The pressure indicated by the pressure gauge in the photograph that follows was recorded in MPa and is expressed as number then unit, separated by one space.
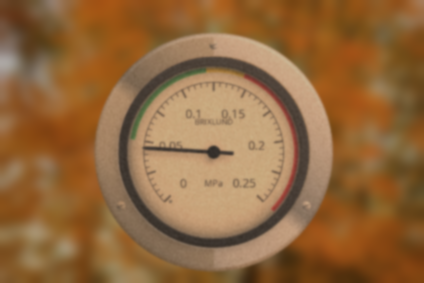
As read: 0.045 MPa
